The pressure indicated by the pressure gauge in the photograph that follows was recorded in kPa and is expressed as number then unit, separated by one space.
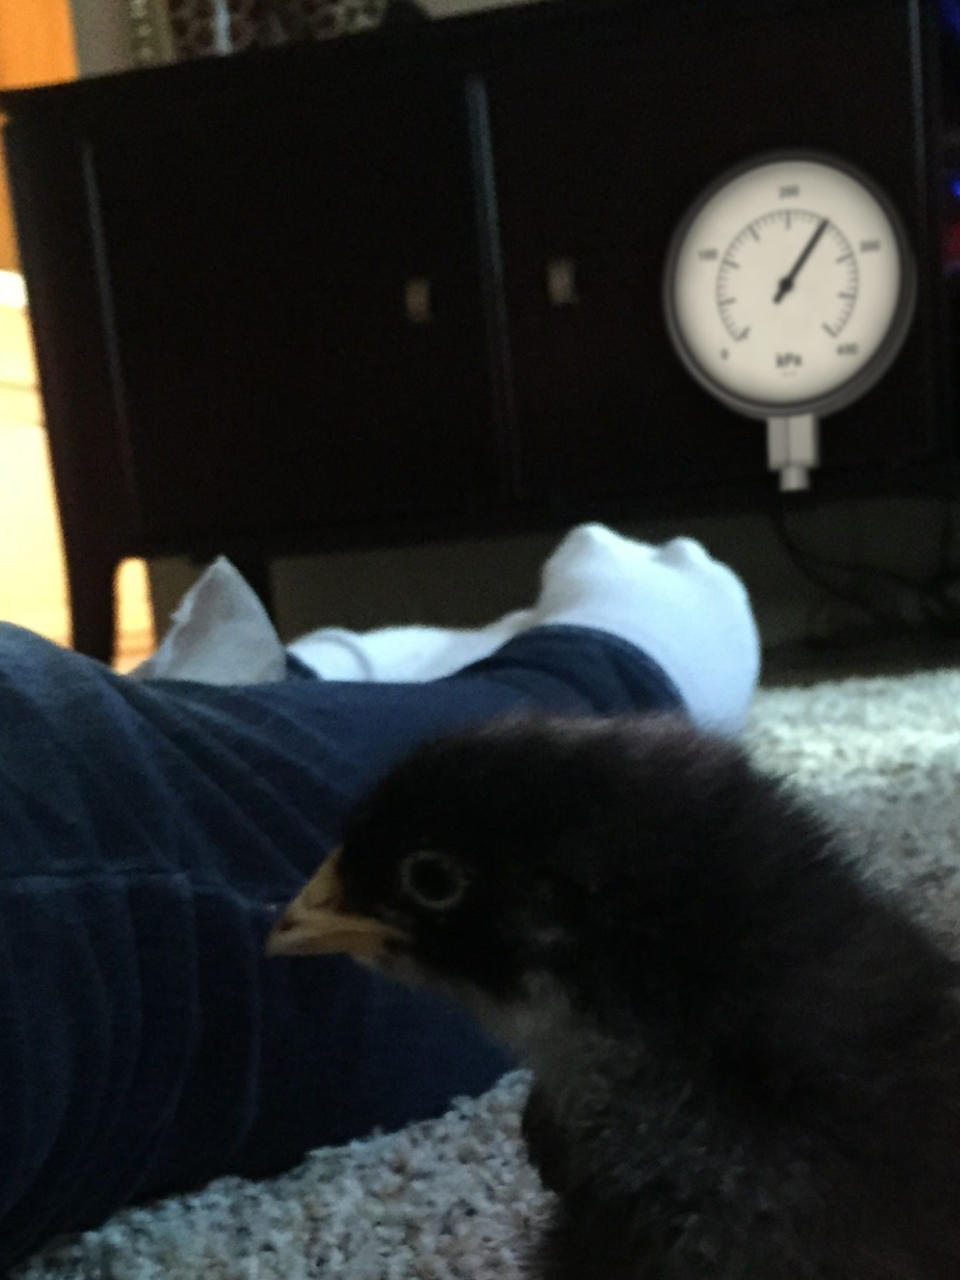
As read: 250 kPa
